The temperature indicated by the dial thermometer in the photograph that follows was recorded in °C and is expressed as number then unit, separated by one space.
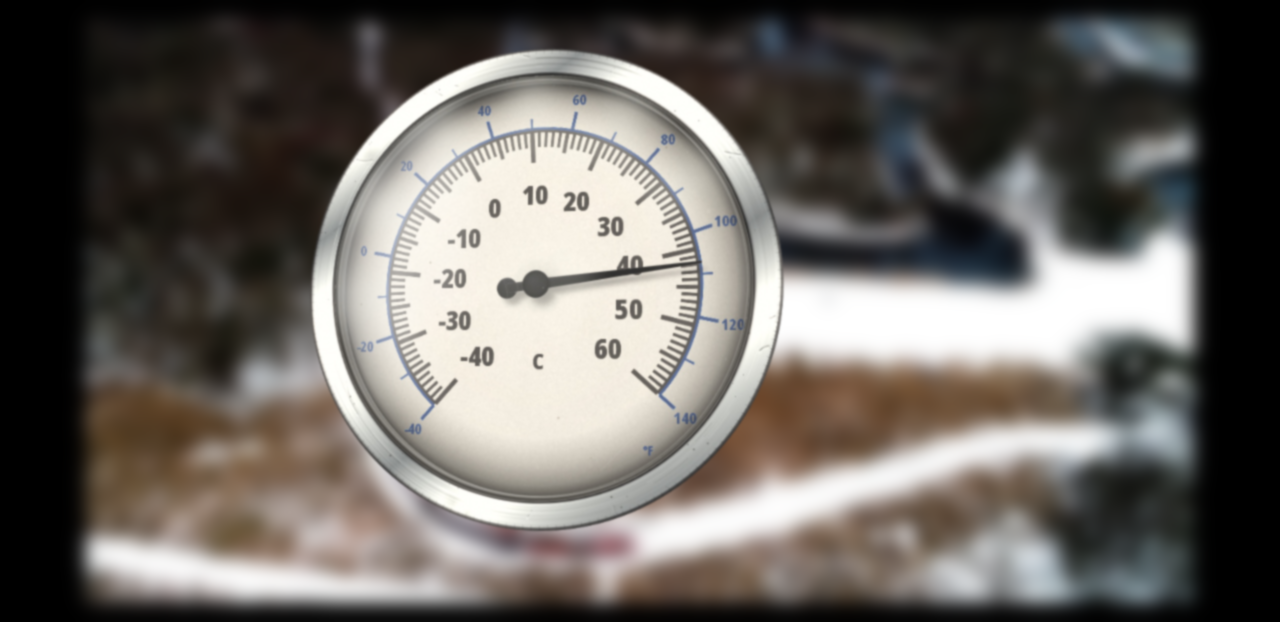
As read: 42 °C
